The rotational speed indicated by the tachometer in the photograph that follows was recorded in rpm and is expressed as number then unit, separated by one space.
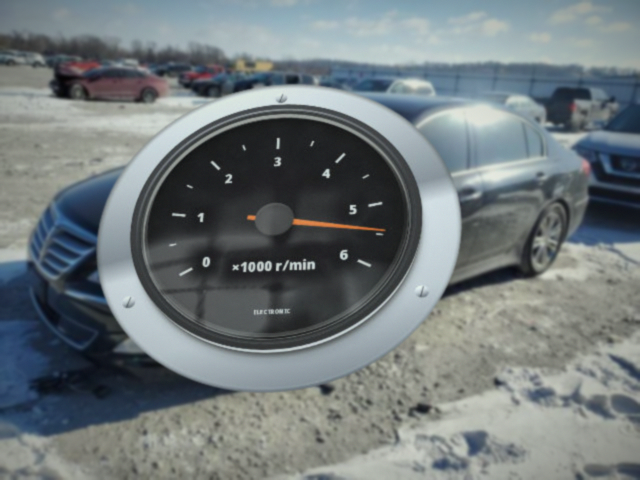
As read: 5500 rpm
